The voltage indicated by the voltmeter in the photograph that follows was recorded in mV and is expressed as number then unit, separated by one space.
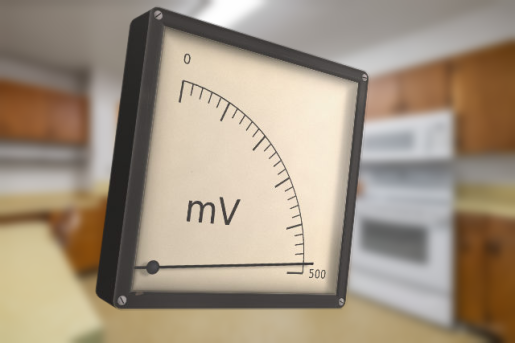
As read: 480 mV
